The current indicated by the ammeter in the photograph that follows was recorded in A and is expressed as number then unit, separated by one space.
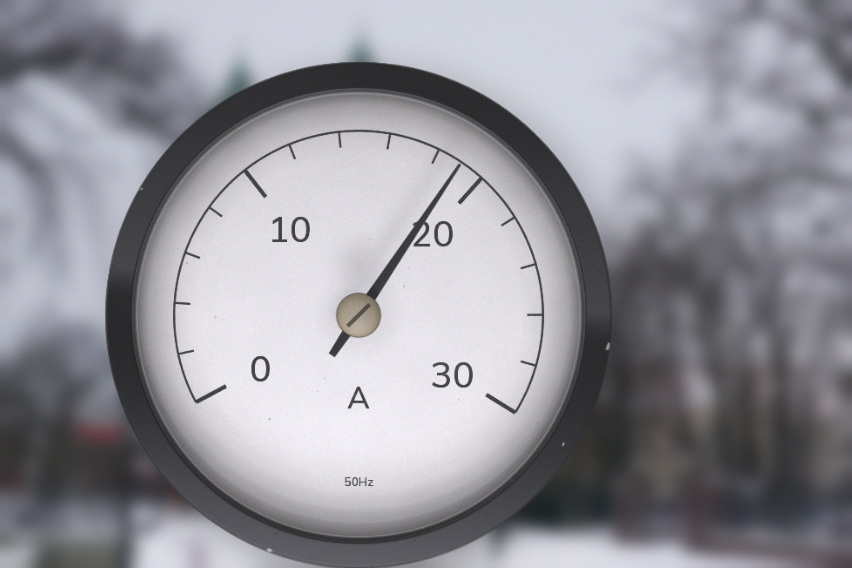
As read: 19 A
